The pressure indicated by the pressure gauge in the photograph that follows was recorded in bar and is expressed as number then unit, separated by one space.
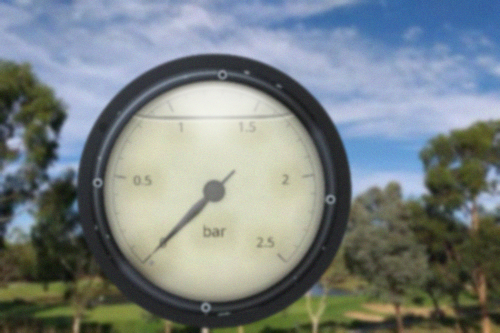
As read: 0 bar
